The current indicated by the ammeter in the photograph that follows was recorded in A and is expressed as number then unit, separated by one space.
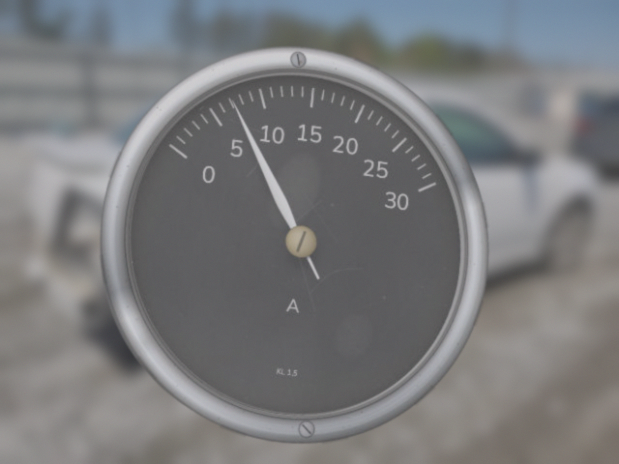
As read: 7 A
